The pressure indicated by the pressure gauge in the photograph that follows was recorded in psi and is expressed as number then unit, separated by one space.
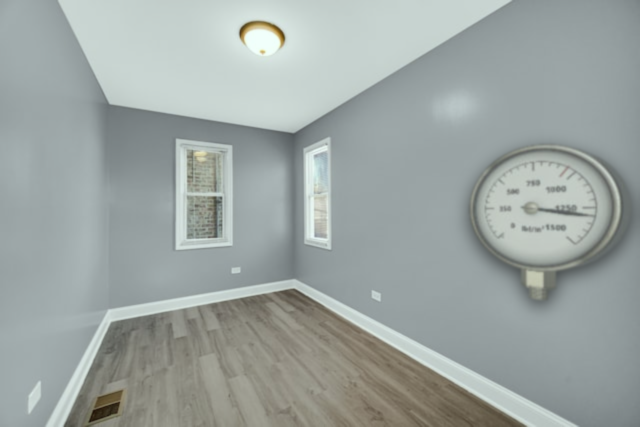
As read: 1300 psi
